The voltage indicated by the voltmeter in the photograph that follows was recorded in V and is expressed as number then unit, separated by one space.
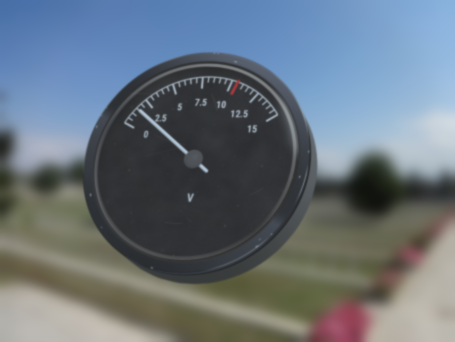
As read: 1.5 V
